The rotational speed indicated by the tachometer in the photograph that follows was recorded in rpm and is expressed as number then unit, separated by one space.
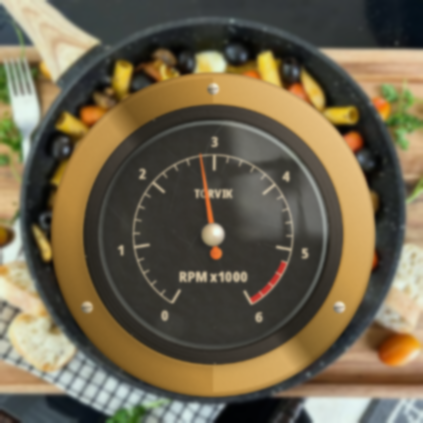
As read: 2800 rpm
